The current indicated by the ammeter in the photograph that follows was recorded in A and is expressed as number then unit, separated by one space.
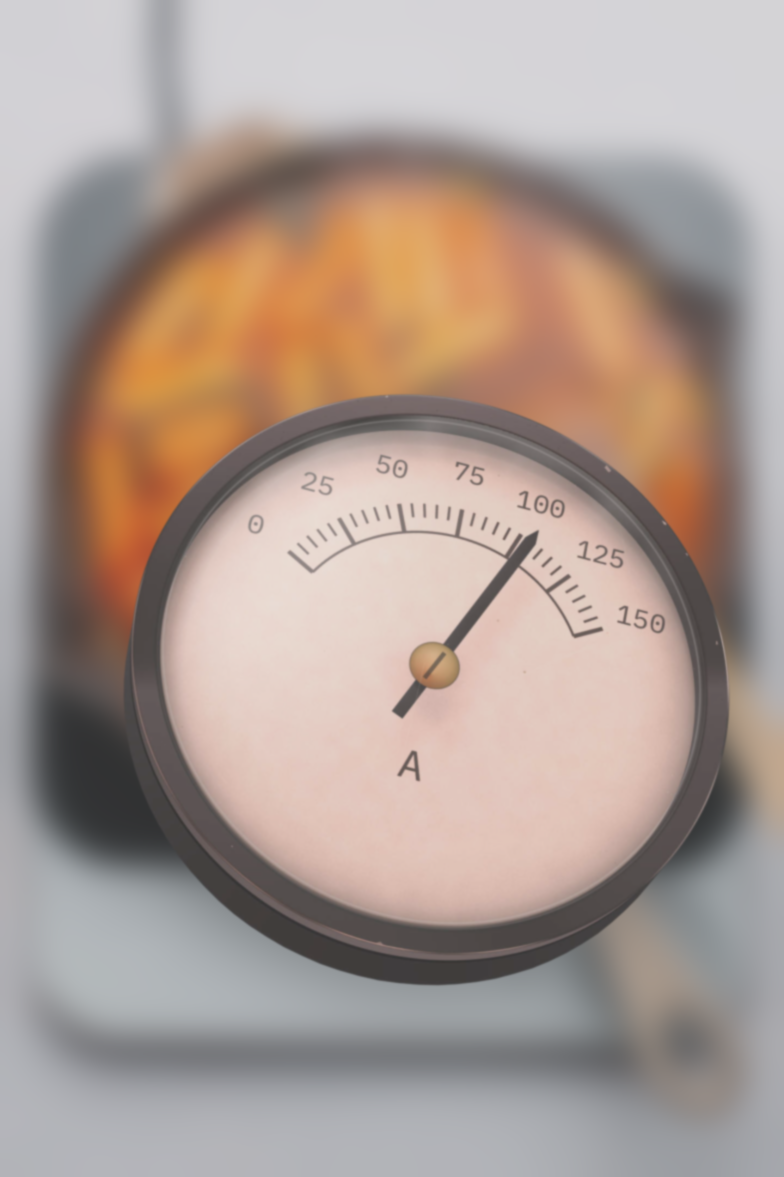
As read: 105 A
